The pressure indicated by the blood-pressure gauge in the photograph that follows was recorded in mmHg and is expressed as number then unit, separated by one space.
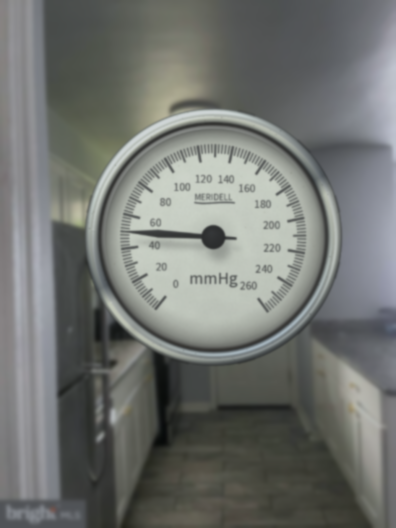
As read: 50 mmHg
